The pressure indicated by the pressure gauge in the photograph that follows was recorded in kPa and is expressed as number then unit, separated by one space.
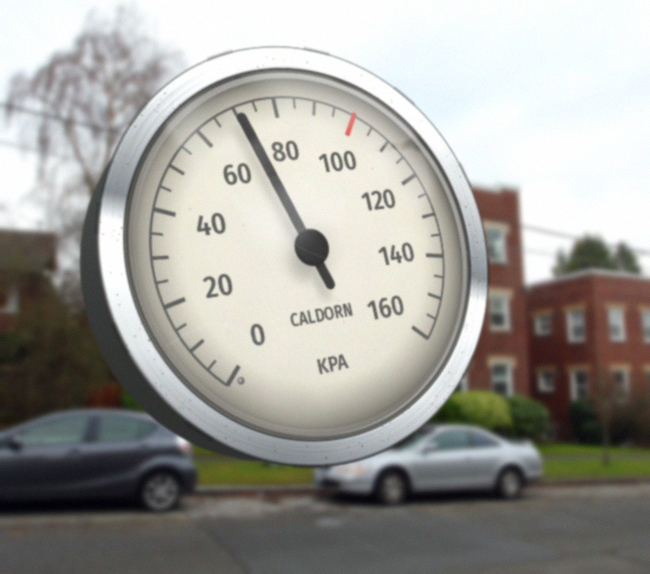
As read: 70 kPa
